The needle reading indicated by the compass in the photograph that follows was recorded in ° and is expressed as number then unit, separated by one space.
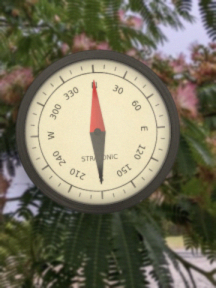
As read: 0 °
